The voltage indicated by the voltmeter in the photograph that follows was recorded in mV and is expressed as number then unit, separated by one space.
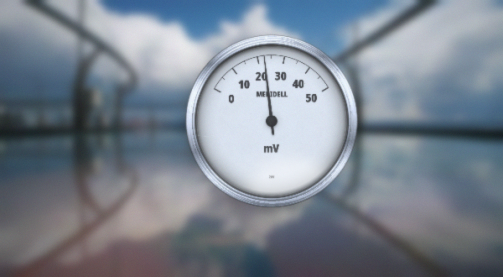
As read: 22.5 mV
